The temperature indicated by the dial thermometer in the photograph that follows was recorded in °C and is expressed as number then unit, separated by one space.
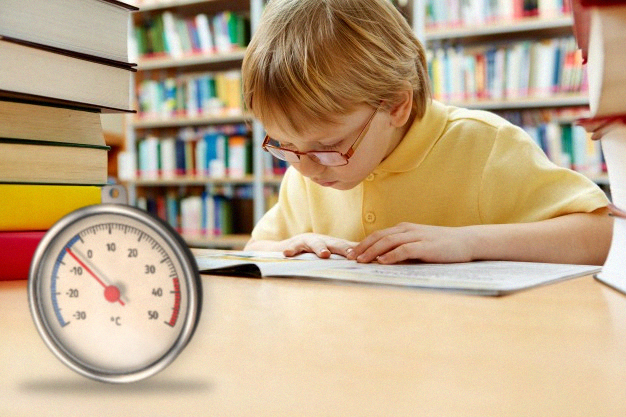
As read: -5 °C
